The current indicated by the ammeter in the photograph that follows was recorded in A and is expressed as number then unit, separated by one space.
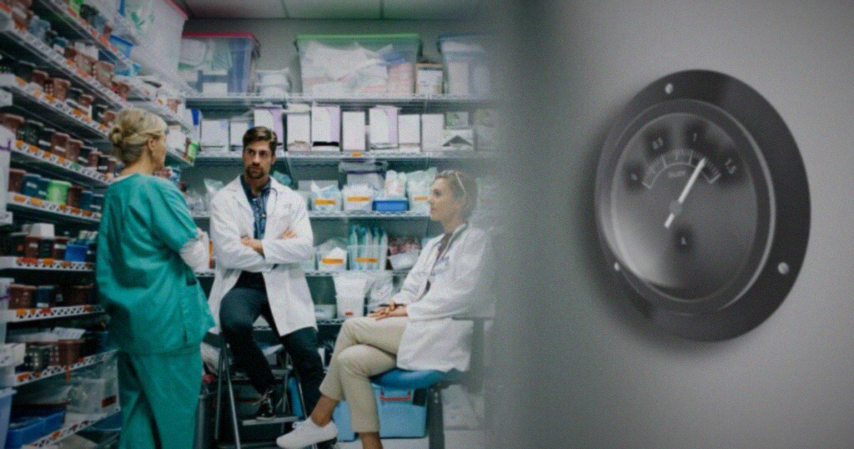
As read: 1.25 A
